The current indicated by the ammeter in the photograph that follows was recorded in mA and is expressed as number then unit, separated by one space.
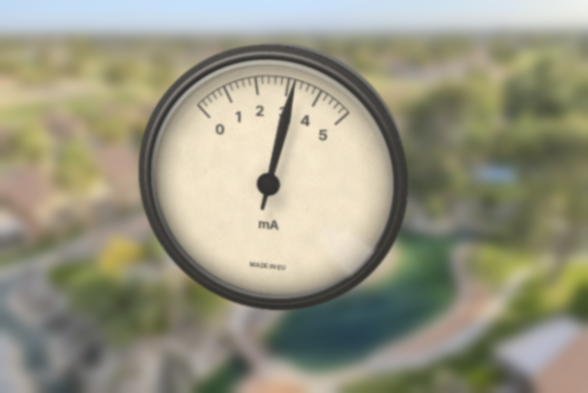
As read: 3.2 mA
